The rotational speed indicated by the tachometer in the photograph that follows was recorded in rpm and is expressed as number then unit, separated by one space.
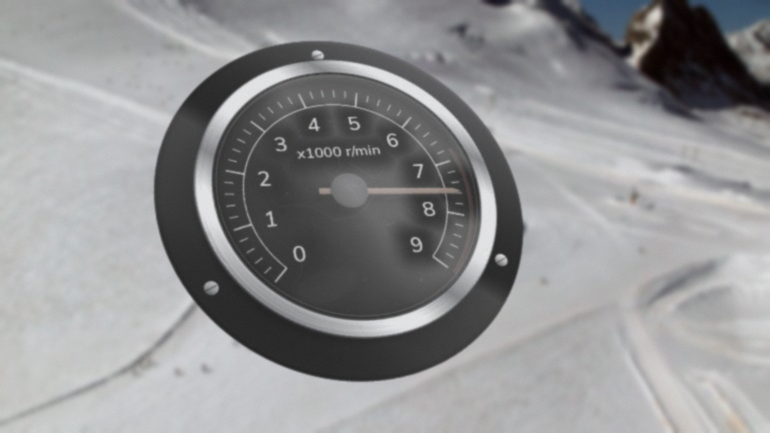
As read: 7600 rpm
